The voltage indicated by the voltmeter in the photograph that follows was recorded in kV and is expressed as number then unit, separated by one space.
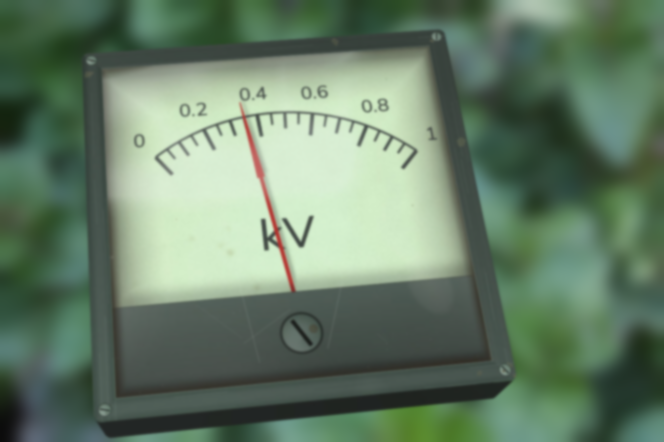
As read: 0.35 kV
